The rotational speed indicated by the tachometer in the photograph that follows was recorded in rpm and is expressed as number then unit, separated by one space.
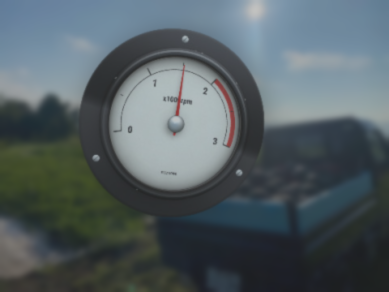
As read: 1500 rpm
